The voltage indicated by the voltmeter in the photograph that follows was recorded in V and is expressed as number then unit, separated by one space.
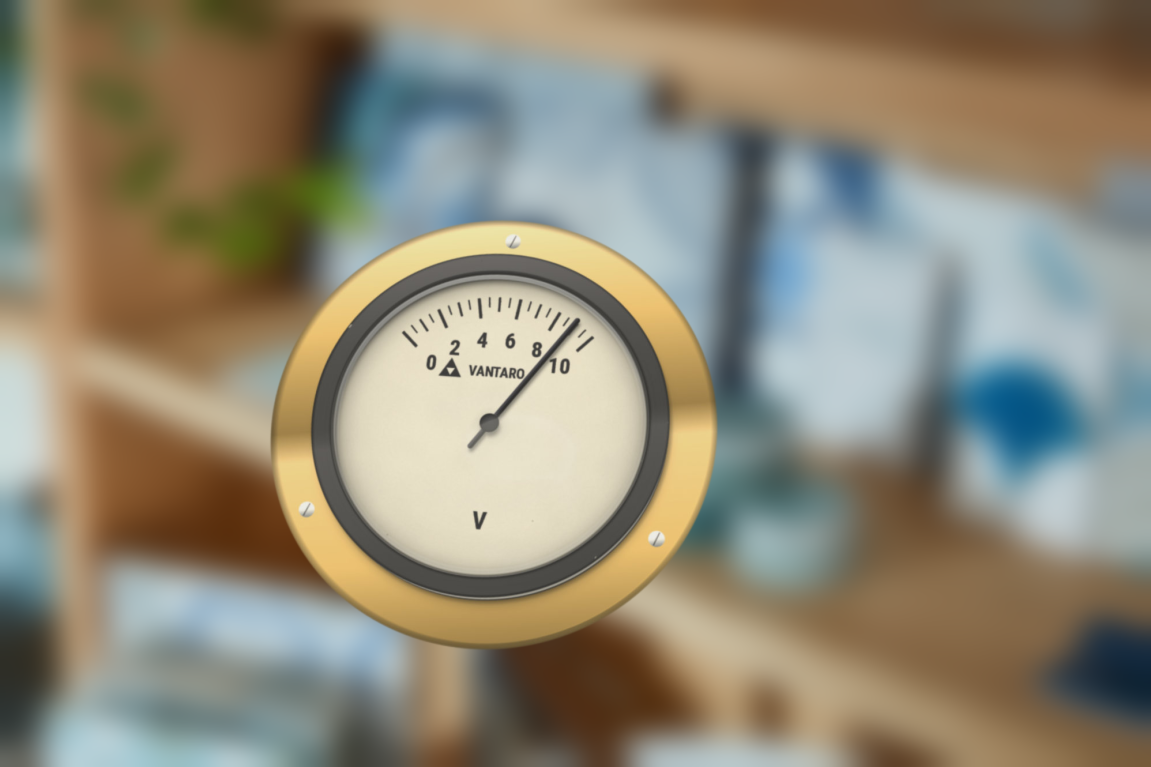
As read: 9 V
